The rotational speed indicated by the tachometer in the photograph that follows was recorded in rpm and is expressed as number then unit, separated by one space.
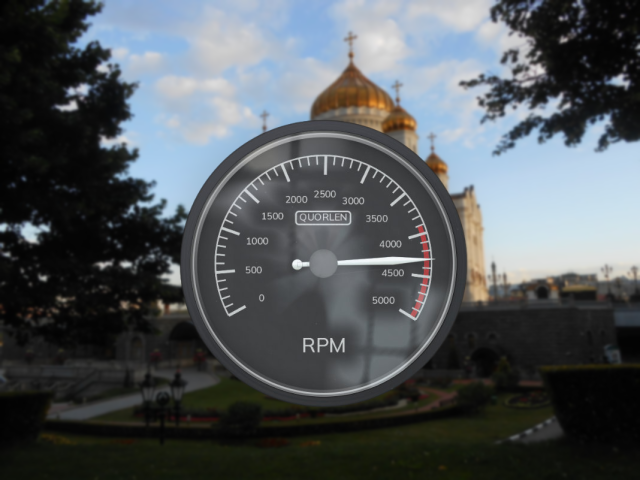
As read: 4300 rpm
